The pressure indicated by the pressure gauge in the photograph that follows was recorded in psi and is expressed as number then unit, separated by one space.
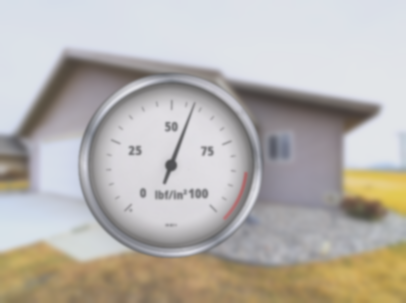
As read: 57.5 psi
